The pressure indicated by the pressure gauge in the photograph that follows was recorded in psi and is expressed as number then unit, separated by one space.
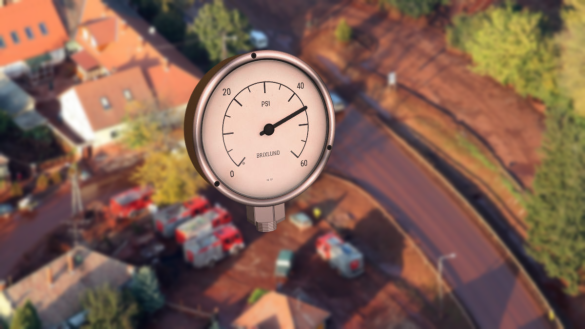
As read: 45 psi
